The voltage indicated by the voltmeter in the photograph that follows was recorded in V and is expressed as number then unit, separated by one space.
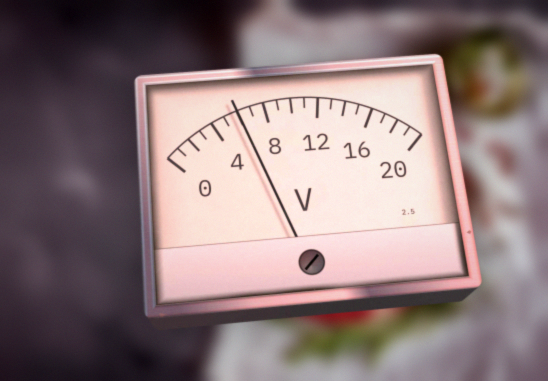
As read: 6 V
